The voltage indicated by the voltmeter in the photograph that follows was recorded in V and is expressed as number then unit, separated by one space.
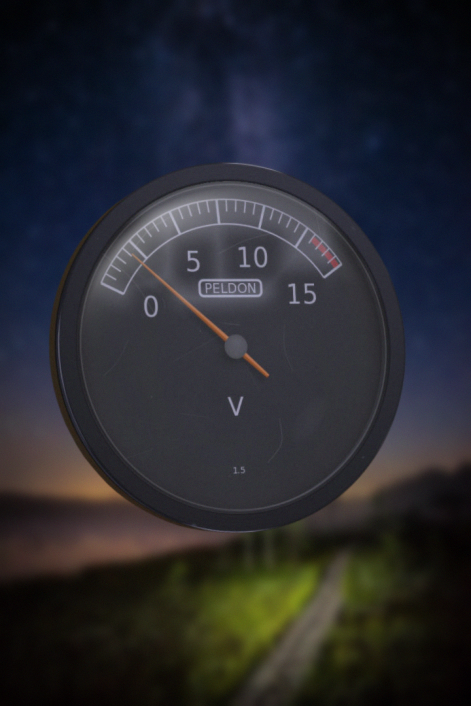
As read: 2 V
